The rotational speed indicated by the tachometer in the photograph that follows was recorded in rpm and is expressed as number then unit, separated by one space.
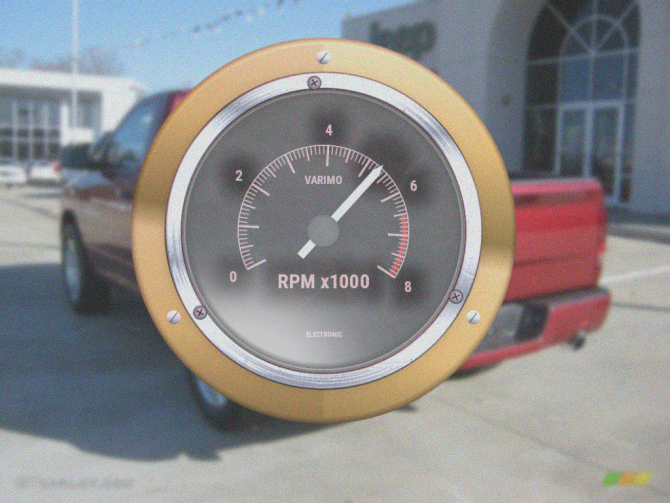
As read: 5300 rpm
